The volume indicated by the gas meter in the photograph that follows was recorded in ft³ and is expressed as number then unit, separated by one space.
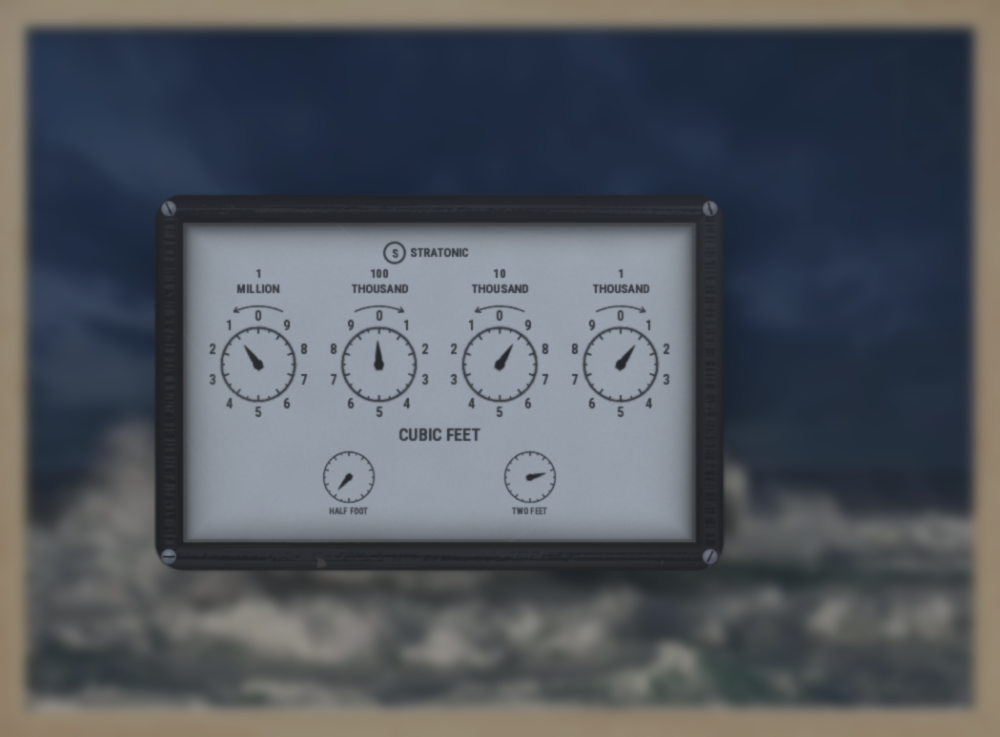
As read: 99100 ft³
